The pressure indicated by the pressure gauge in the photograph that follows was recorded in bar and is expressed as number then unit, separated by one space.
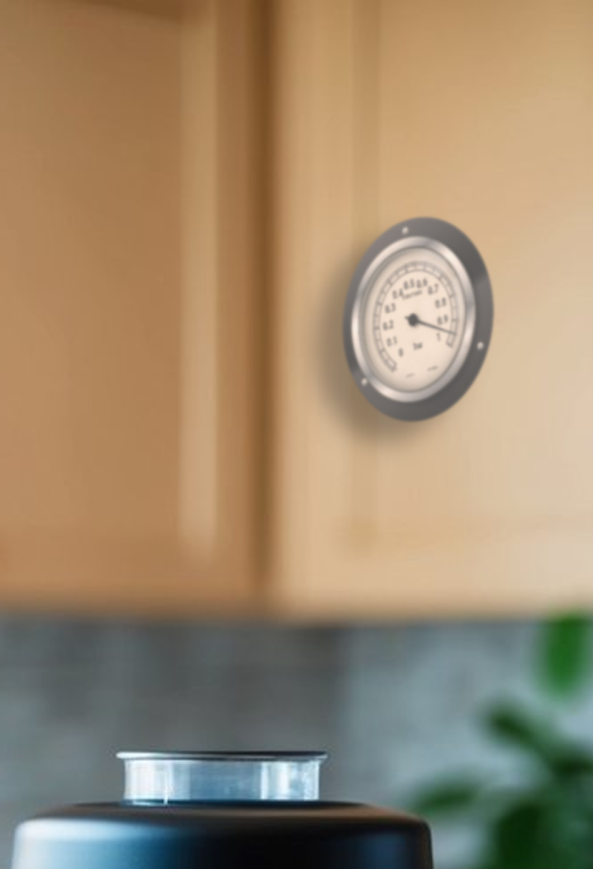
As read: 0.95 bar
